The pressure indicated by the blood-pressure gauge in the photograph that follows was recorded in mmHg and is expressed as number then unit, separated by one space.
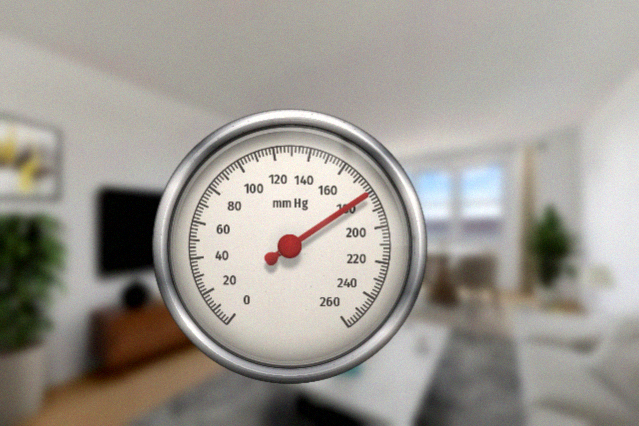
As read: 180 mmHg
